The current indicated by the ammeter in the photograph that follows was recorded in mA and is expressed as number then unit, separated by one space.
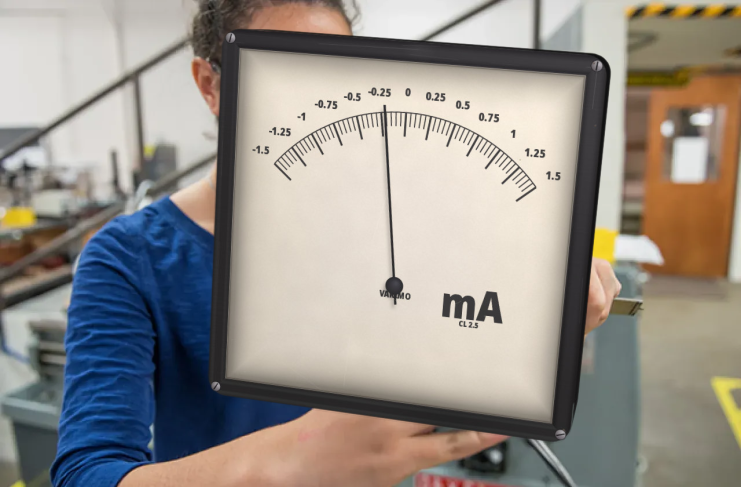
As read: -0.2 mA
